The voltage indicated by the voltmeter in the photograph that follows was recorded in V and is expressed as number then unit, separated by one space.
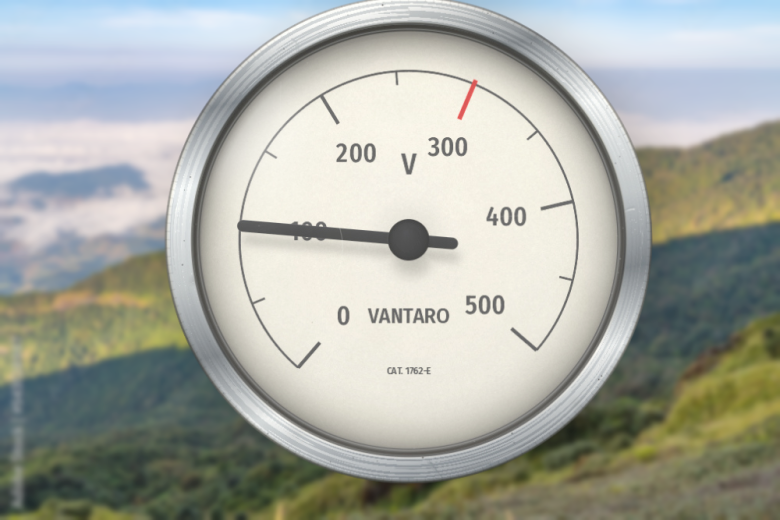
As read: 100 V
